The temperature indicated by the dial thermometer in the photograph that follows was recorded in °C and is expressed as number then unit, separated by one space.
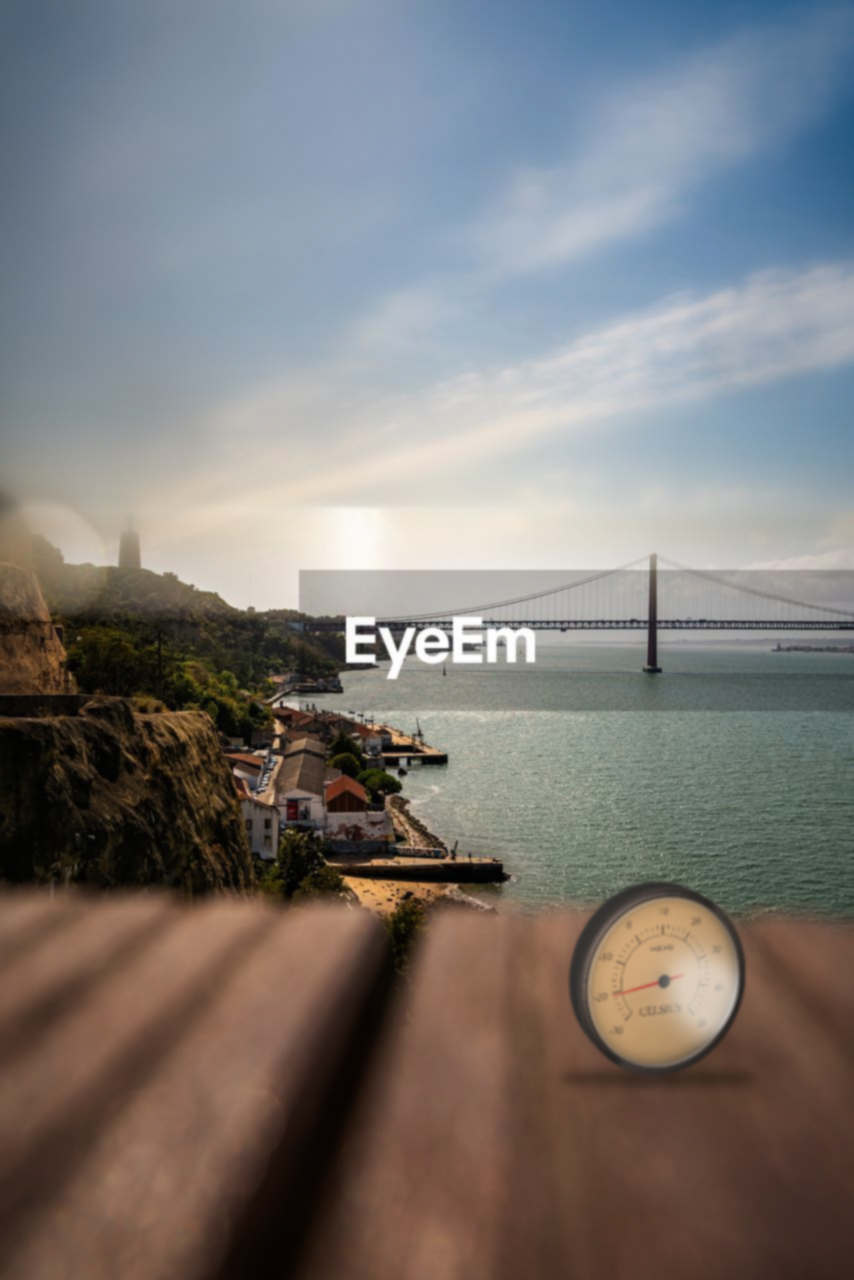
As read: -20 °C
